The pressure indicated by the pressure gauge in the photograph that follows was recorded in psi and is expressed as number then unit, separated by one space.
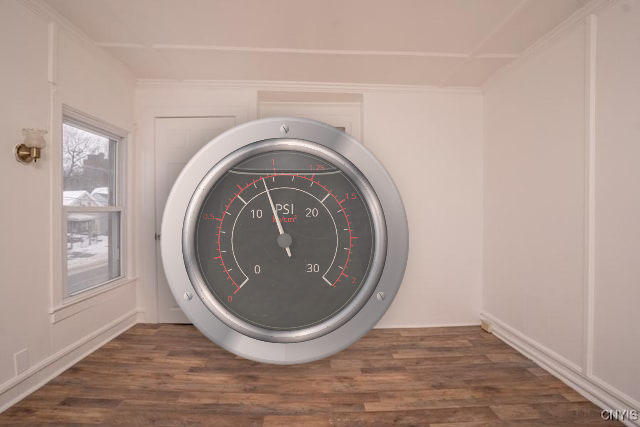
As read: 13 psi
